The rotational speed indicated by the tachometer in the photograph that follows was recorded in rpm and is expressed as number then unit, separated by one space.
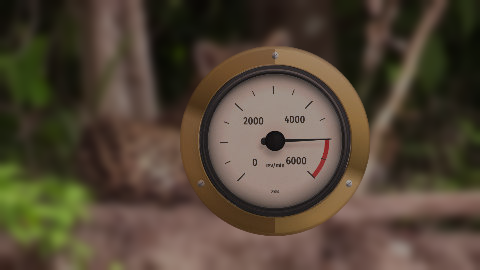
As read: 5000 rpm
